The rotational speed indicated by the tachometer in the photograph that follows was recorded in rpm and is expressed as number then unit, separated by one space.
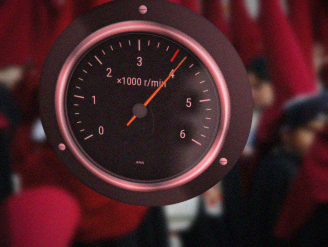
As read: 4000 rpm
